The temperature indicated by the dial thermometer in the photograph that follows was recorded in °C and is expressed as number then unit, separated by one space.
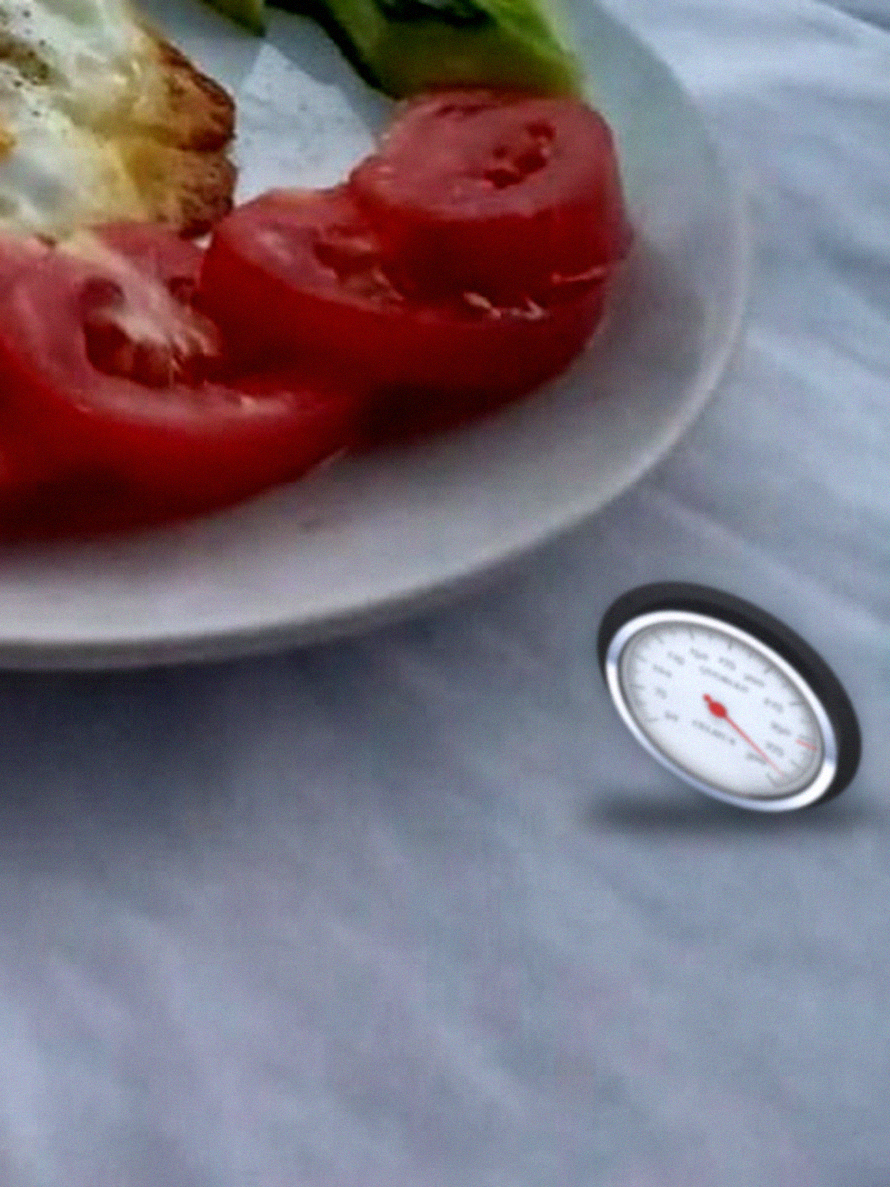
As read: 287.5 °C
